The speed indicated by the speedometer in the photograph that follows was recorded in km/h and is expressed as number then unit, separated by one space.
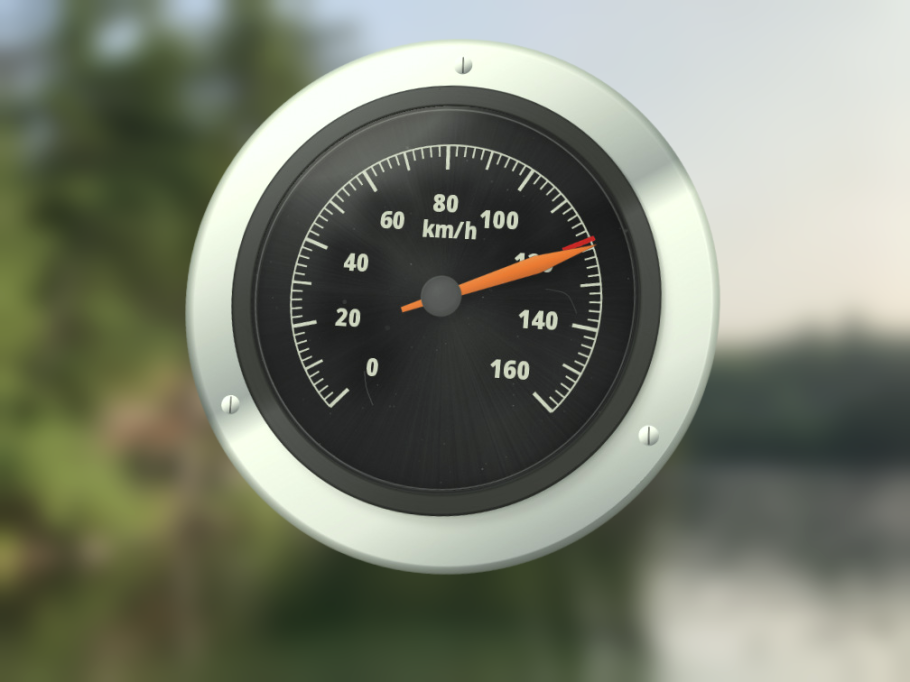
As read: 122 km/h
